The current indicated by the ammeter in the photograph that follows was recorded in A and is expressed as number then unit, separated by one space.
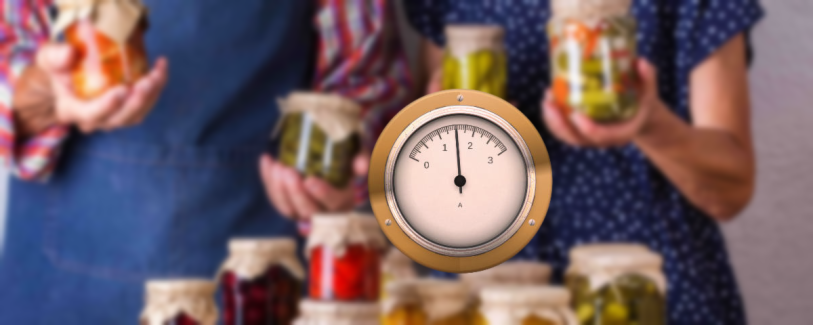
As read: 1.5 A
